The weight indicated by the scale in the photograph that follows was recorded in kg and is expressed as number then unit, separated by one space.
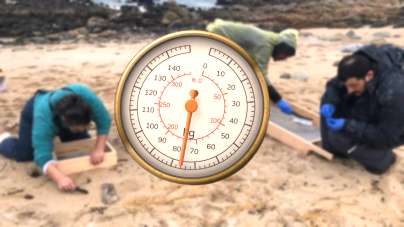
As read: 76 kg
